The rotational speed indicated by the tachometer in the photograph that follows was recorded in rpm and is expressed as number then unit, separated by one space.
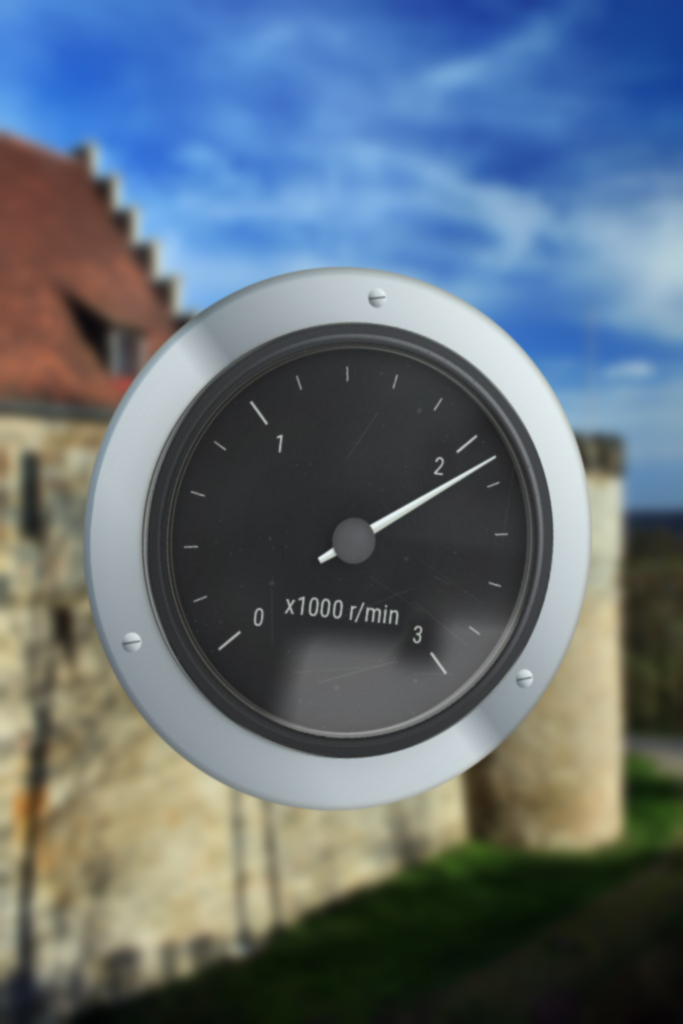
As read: 2100 rpm
